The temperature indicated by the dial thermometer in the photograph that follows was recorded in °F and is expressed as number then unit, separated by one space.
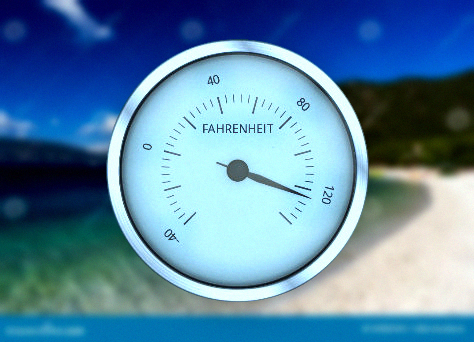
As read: 124 °F
